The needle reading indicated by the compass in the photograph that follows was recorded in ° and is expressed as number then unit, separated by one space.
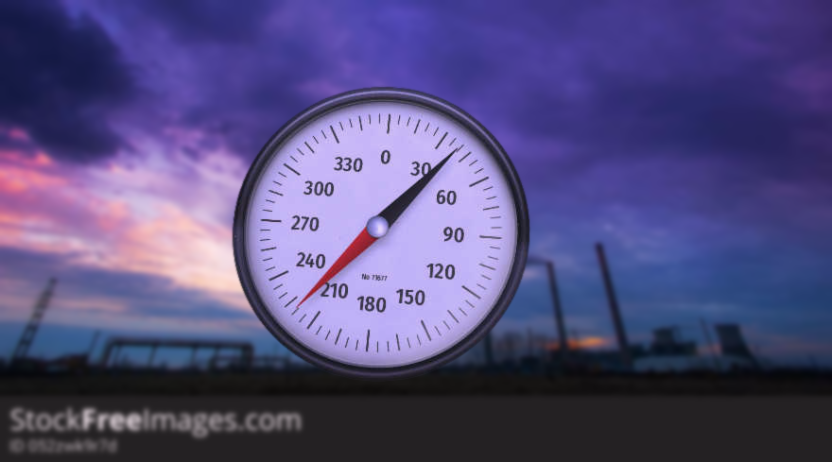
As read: 220 °
